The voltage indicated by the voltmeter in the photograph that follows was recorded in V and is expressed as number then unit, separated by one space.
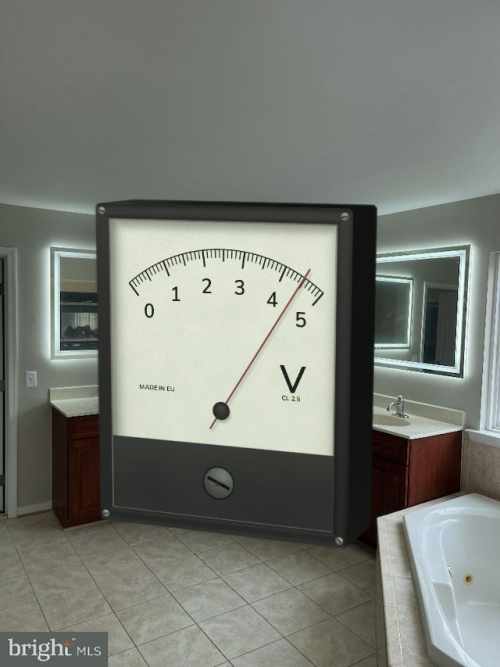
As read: 4.5 V
